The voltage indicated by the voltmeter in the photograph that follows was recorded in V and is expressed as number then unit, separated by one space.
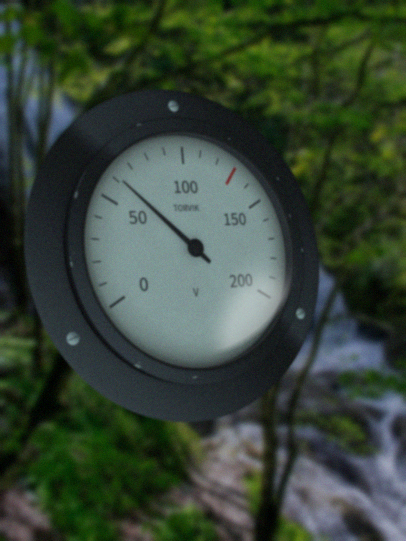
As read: 60 V
